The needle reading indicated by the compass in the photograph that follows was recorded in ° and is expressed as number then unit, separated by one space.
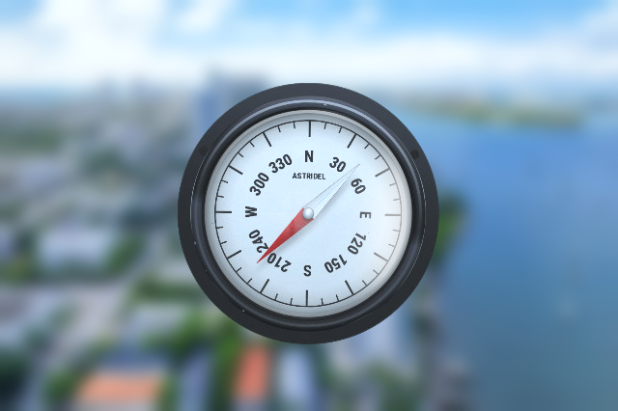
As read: 225 °
